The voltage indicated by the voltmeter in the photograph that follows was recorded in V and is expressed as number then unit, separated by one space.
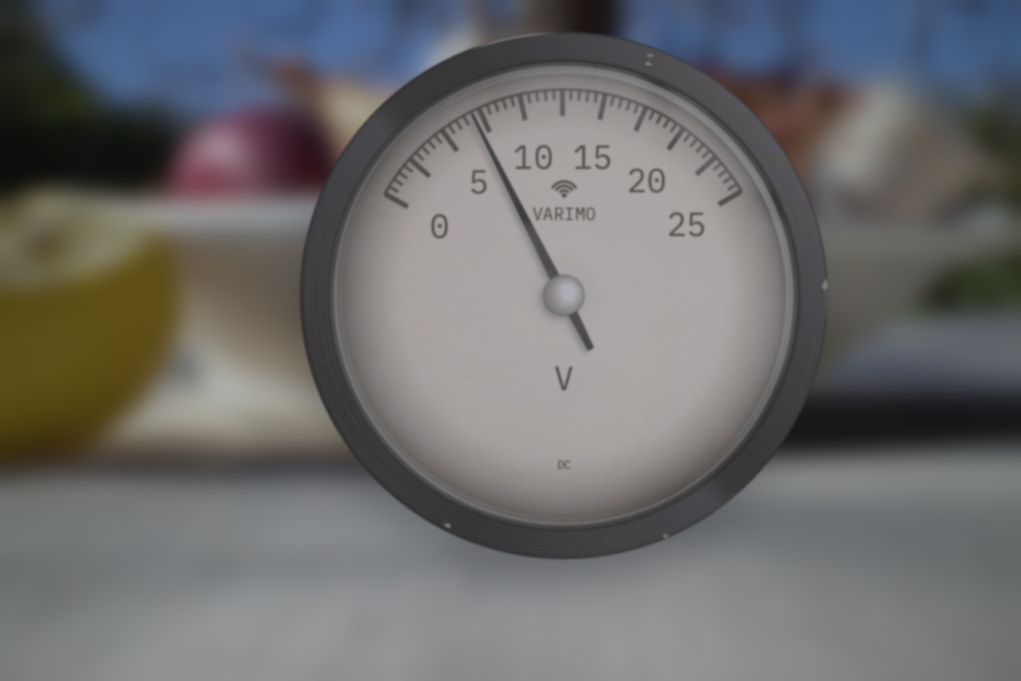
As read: 7 V
